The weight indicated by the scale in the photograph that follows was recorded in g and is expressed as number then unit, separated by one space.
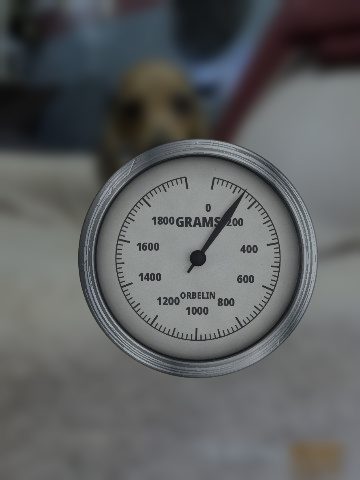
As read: 140 g
